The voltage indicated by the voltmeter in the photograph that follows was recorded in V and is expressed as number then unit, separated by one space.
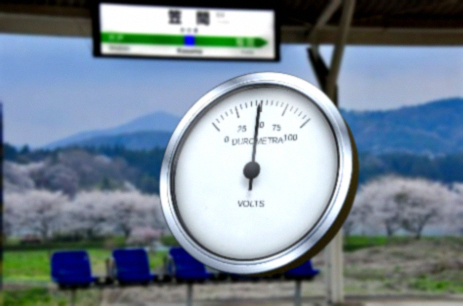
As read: 50 V
